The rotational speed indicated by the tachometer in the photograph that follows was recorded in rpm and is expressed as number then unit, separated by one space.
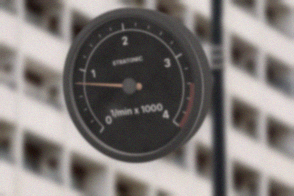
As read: 800 rpm
